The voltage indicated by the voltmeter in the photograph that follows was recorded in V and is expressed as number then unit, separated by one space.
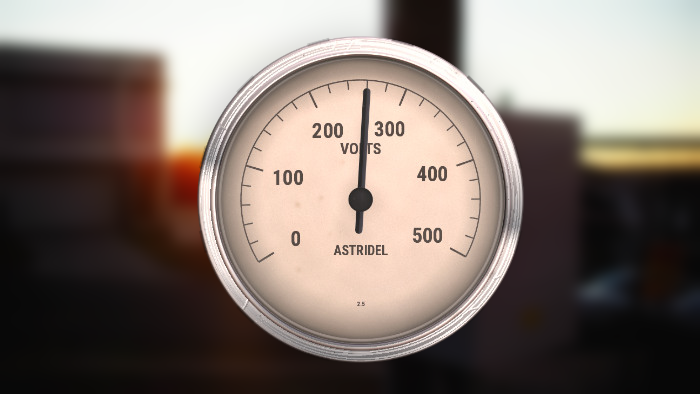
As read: 260 V
